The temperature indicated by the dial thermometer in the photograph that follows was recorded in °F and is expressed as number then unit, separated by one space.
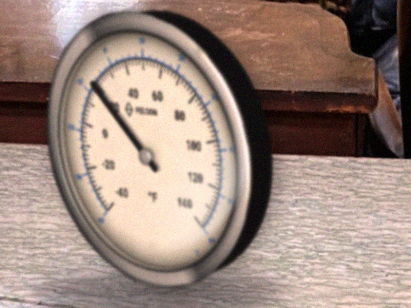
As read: 20 °F
